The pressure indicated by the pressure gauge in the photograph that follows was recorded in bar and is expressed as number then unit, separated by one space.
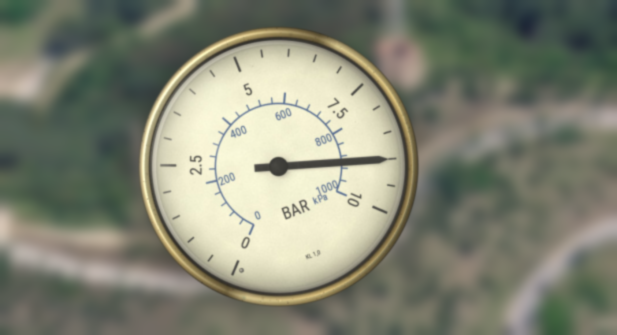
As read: 9 bar
